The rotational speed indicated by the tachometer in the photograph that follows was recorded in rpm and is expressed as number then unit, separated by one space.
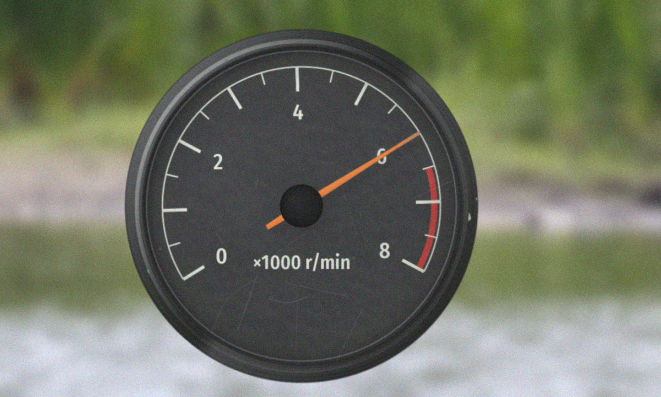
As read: 6000 rpm
